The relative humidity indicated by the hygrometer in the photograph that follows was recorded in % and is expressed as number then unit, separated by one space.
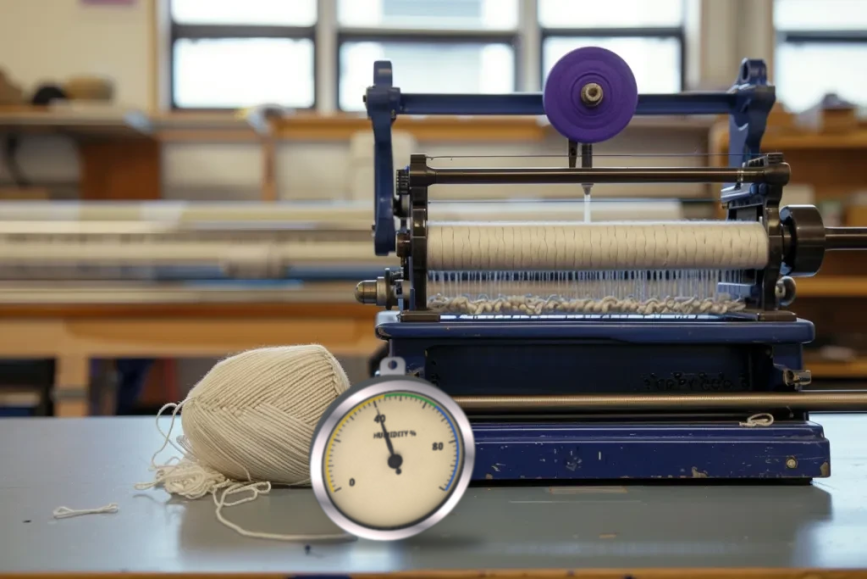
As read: 40 %
